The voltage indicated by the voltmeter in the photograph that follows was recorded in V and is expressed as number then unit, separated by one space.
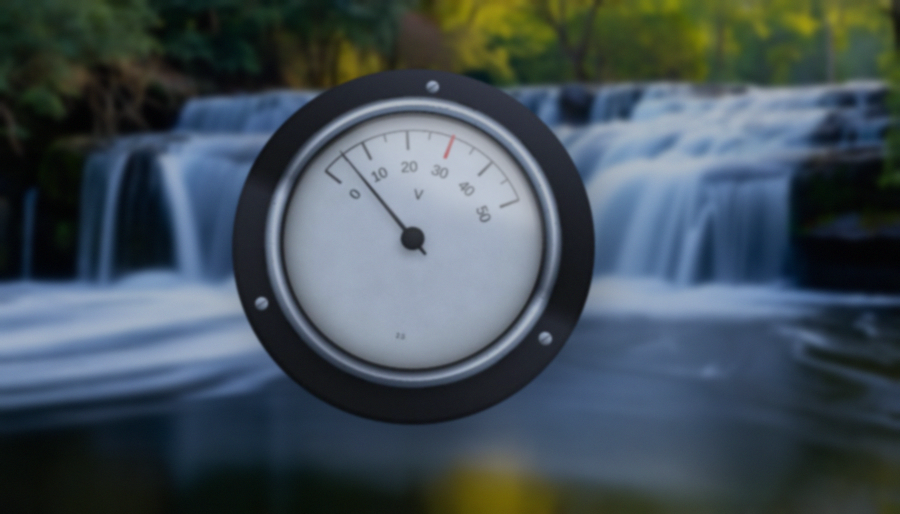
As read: 5 V
